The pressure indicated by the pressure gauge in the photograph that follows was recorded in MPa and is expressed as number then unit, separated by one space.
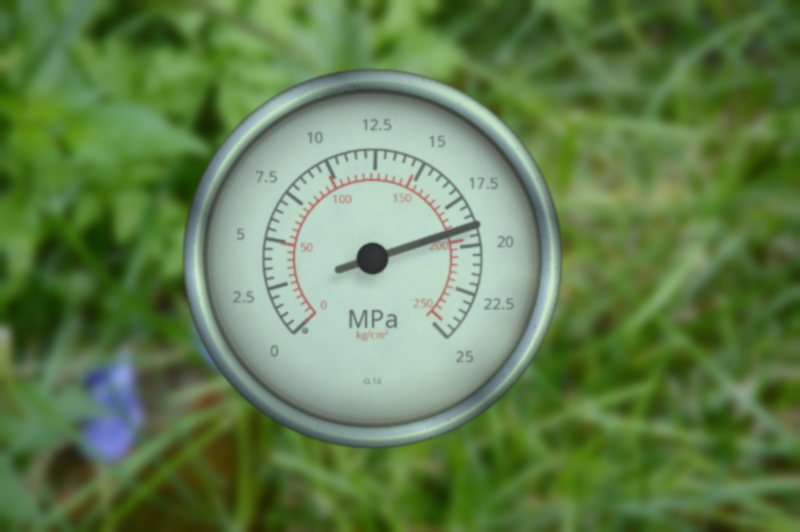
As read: 19 MPa
